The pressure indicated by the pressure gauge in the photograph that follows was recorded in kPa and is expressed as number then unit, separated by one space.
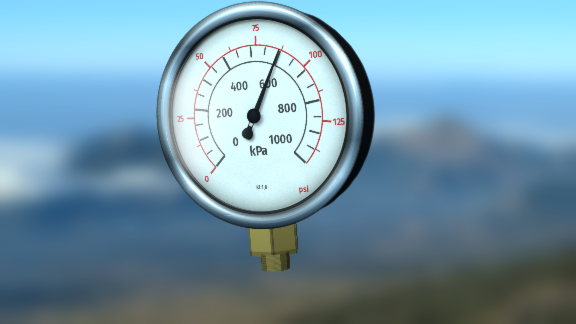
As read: 600 kPa
